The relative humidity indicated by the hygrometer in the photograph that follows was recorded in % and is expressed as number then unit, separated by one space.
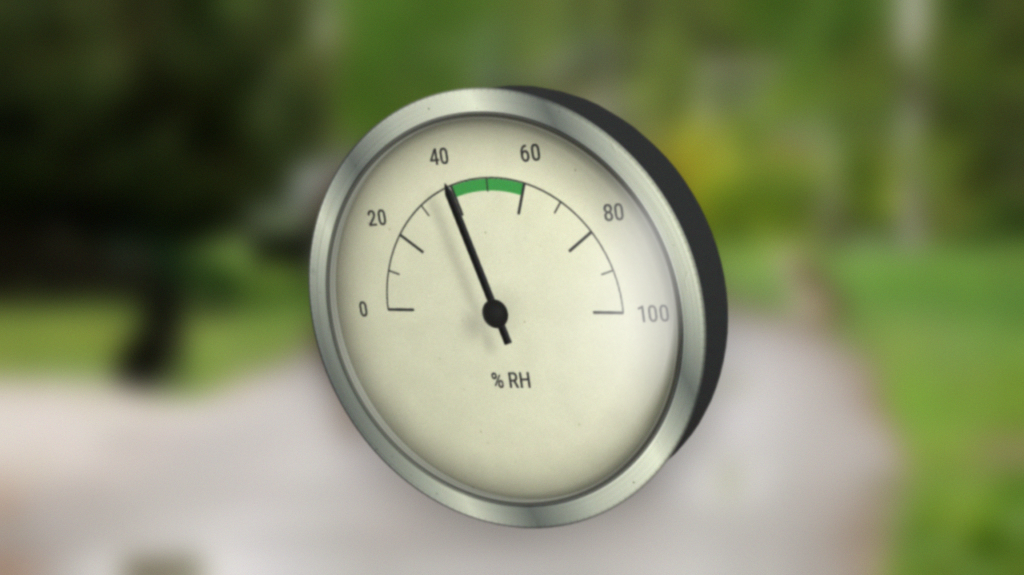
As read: 40 %
